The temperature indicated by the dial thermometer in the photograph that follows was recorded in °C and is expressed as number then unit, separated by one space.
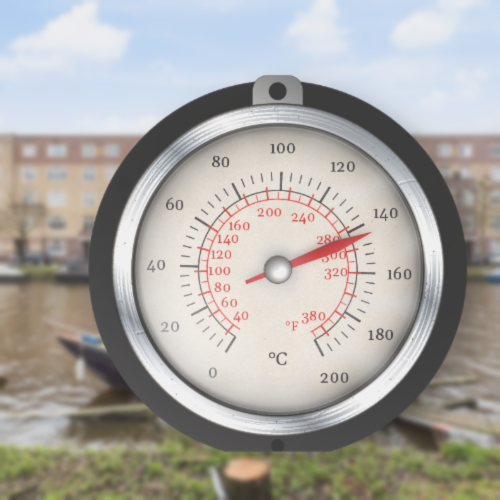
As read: 144 °C
